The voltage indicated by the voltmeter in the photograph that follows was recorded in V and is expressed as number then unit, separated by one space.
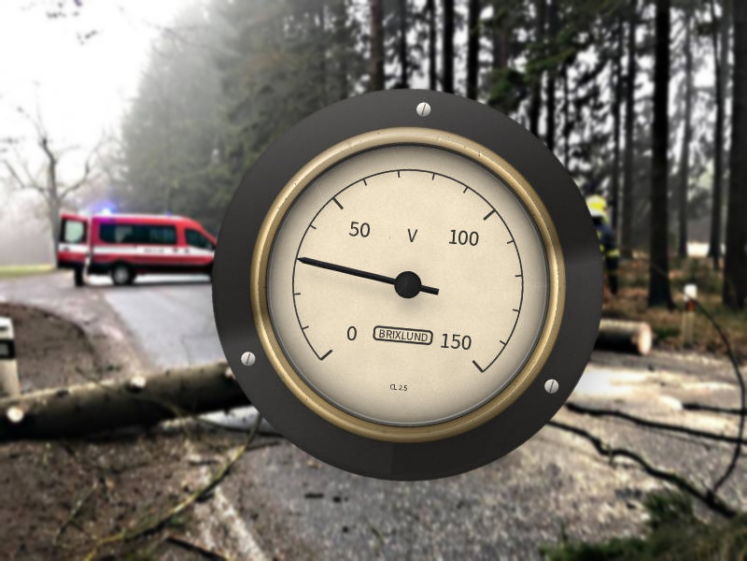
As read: 30 V
